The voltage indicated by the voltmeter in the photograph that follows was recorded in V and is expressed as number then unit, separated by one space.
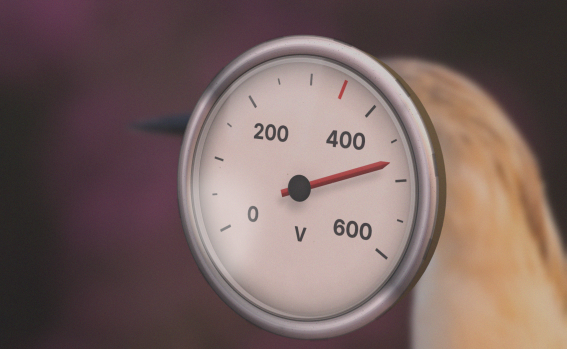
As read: 475 V
